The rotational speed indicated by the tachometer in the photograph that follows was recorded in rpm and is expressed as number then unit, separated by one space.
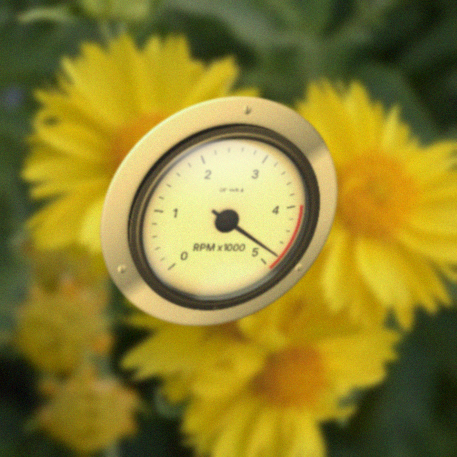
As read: 4800 rpm
